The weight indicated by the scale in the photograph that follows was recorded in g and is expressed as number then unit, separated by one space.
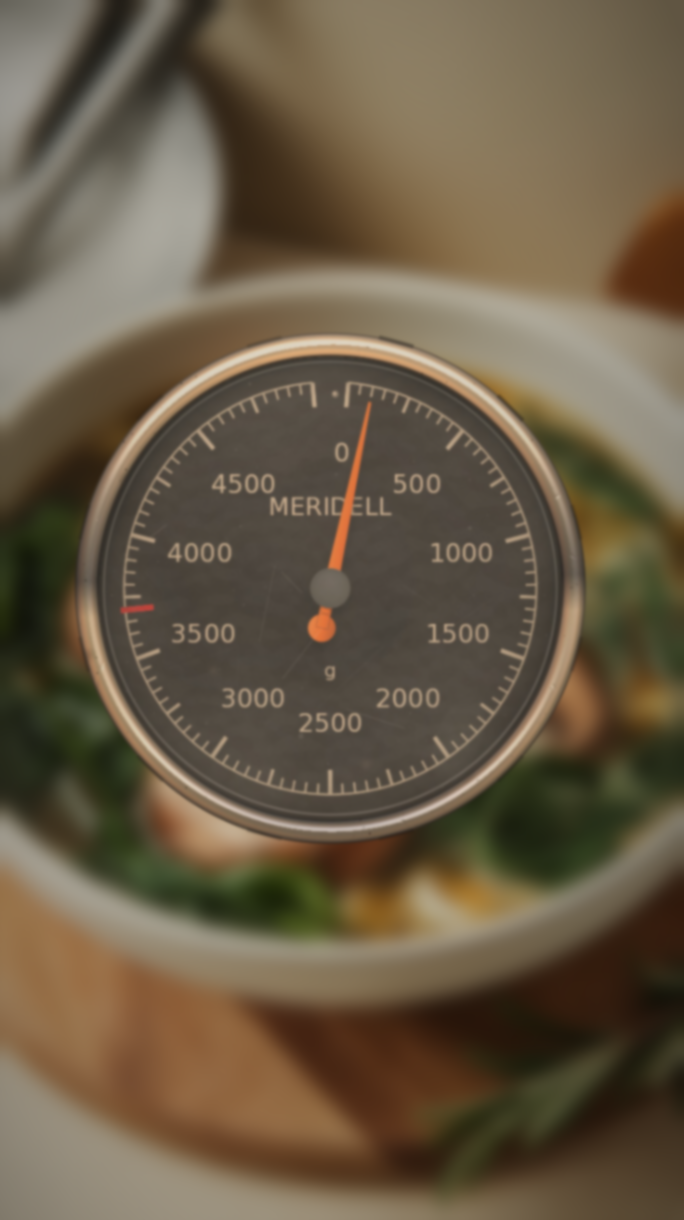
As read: 100 g
